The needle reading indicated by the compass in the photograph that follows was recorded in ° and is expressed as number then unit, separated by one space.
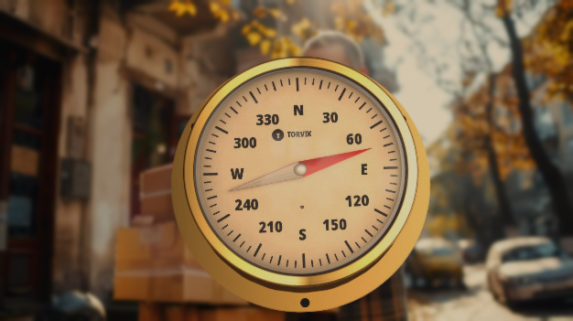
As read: 75 °
